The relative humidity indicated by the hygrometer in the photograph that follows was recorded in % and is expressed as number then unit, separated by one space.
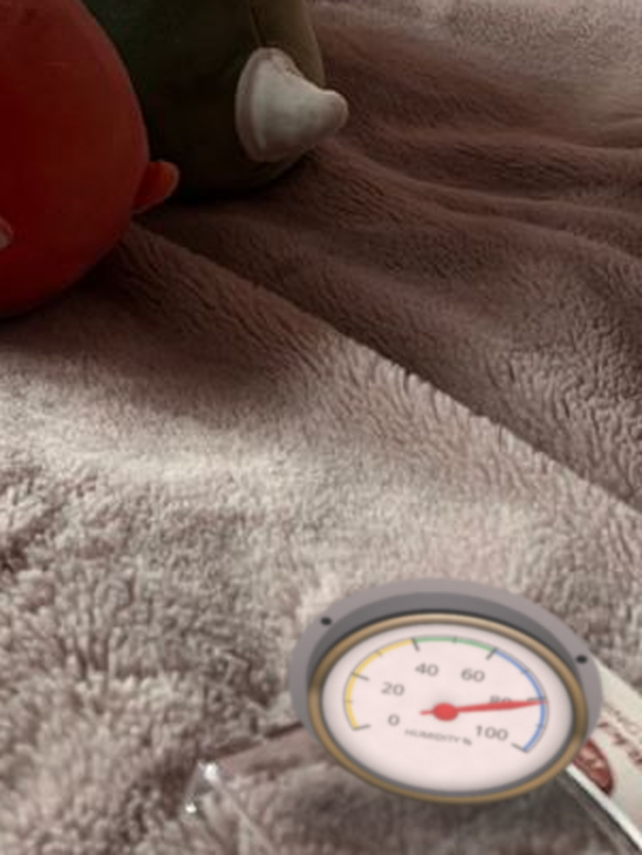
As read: 80 %
